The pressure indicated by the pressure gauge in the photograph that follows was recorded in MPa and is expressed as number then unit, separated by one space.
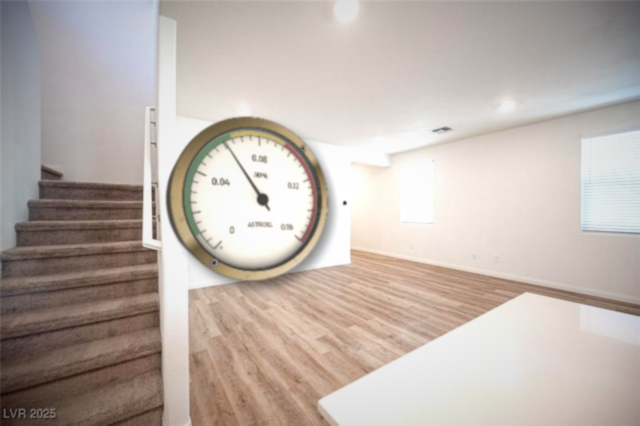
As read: 0.06 MPa
